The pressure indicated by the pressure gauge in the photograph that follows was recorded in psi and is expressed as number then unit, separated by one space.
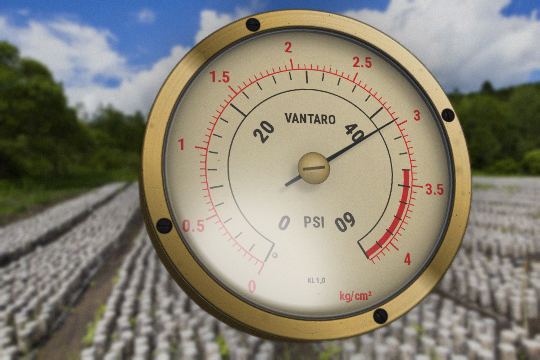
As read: 42 psi
